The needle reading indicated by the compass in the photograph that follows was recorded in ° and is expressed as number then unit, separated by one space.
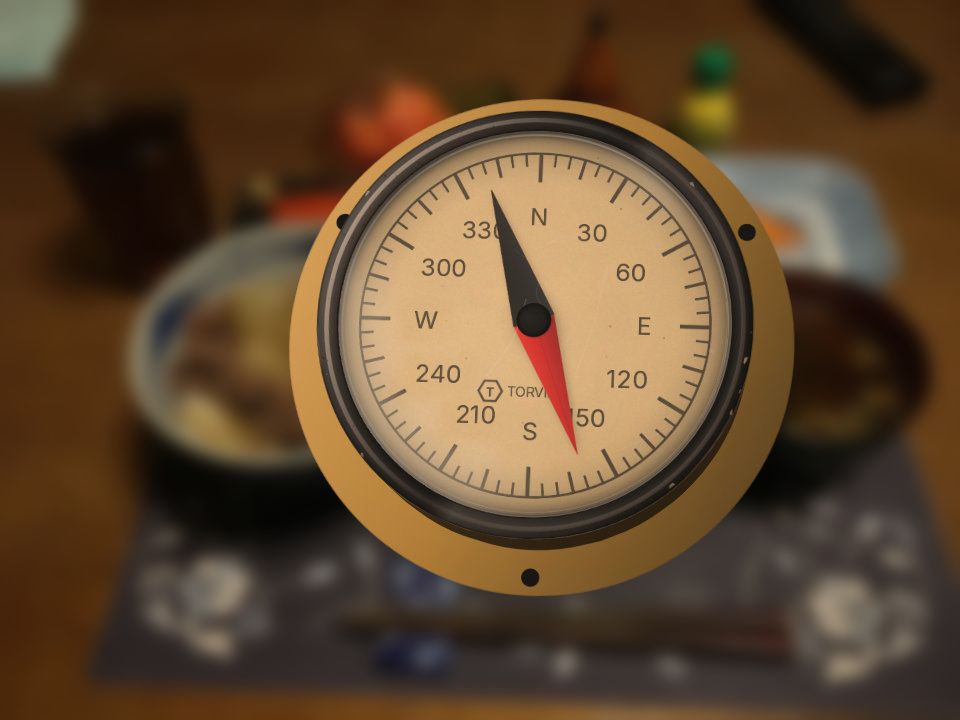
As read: 160 °
